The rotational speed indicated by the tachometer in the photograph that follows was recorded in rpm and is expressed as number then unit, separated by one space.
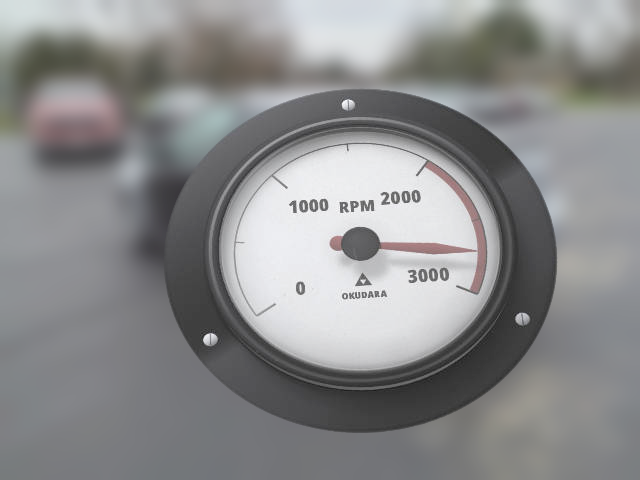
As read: 2750 rpm
